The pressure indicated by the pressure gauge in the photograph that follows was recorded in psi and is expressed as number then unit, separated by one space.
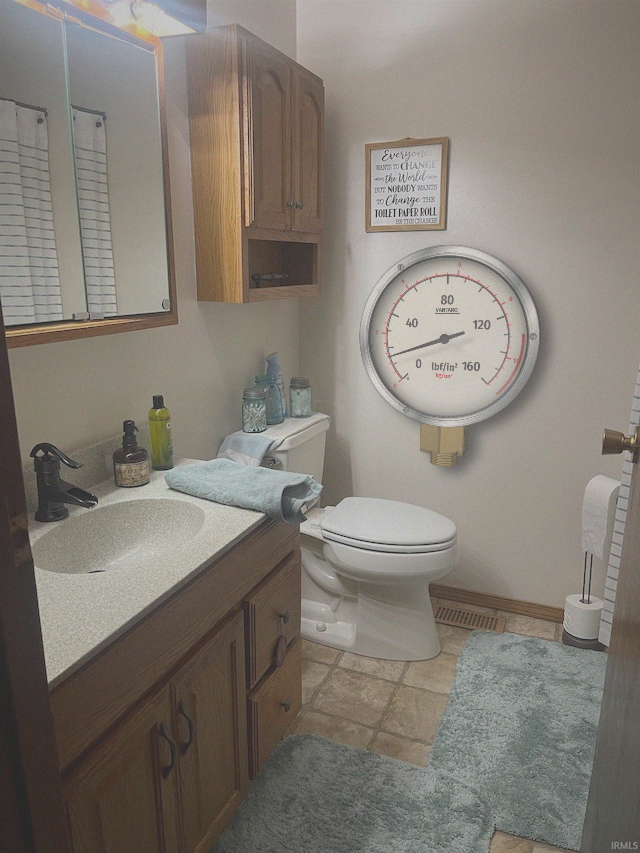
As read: 15 psi
